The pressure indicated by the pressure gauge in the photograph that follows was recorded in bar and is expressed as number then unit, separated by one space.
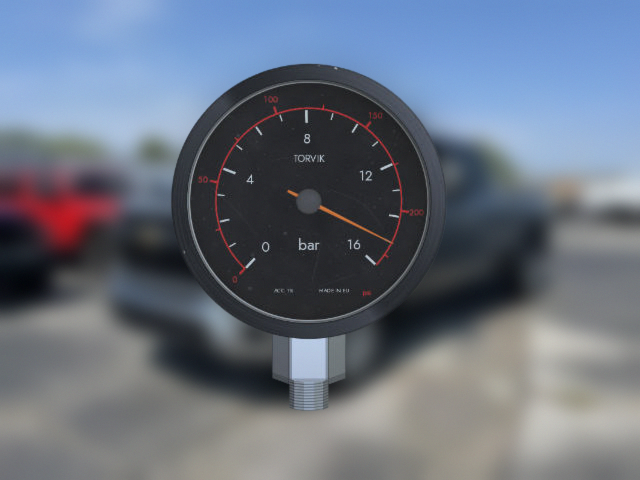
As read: 15 bar
